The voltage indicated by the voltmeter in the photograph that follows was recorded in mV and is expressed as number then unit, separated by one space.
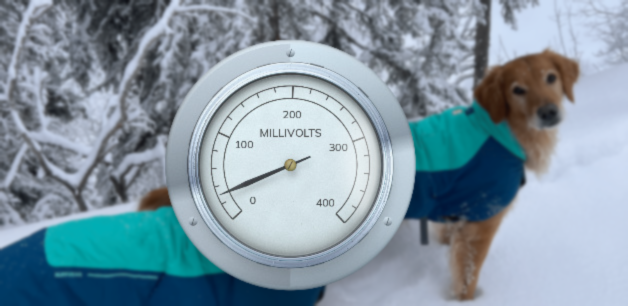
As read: 30 mV
